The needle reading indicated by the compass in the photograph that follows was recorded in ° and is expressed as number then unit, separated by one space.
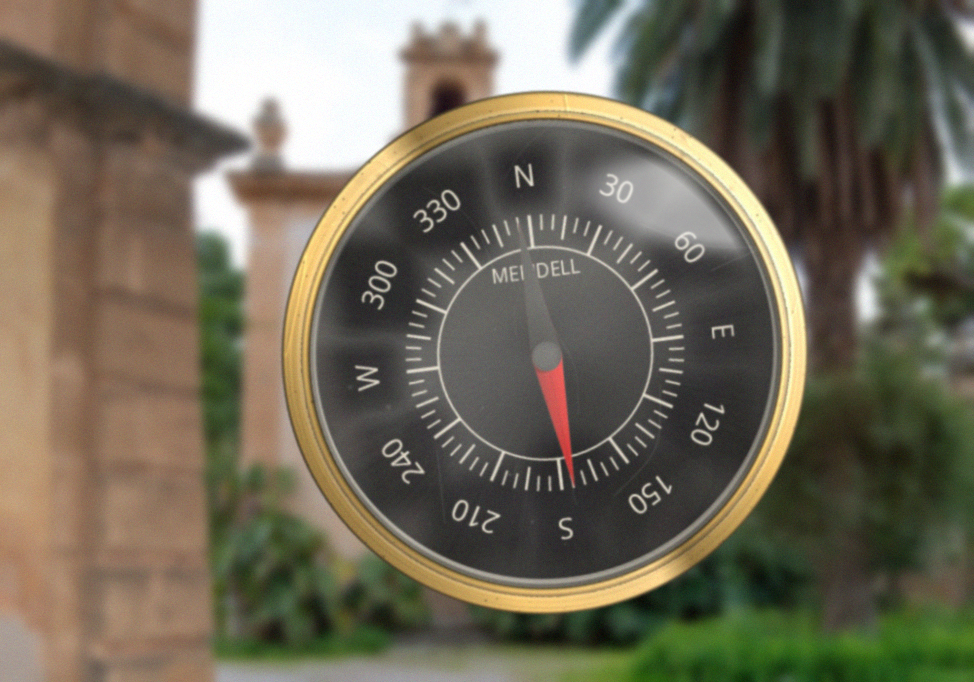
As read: 175 °
